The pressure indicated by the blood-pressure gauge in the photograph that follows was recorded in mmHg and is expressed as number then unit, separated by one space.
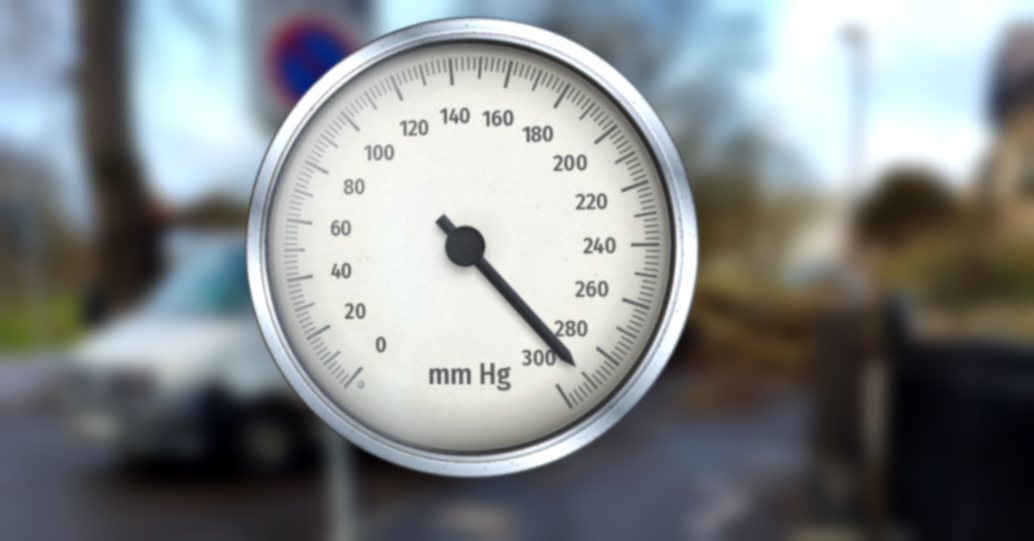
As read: 290 mmHg
